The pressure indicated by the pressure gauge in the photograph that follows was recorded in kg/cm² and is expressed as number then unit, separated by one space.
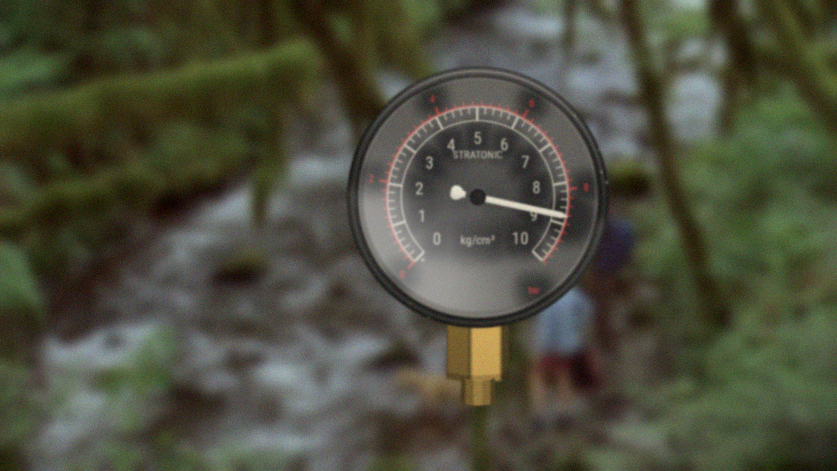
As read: 8.8 kg/cm²
